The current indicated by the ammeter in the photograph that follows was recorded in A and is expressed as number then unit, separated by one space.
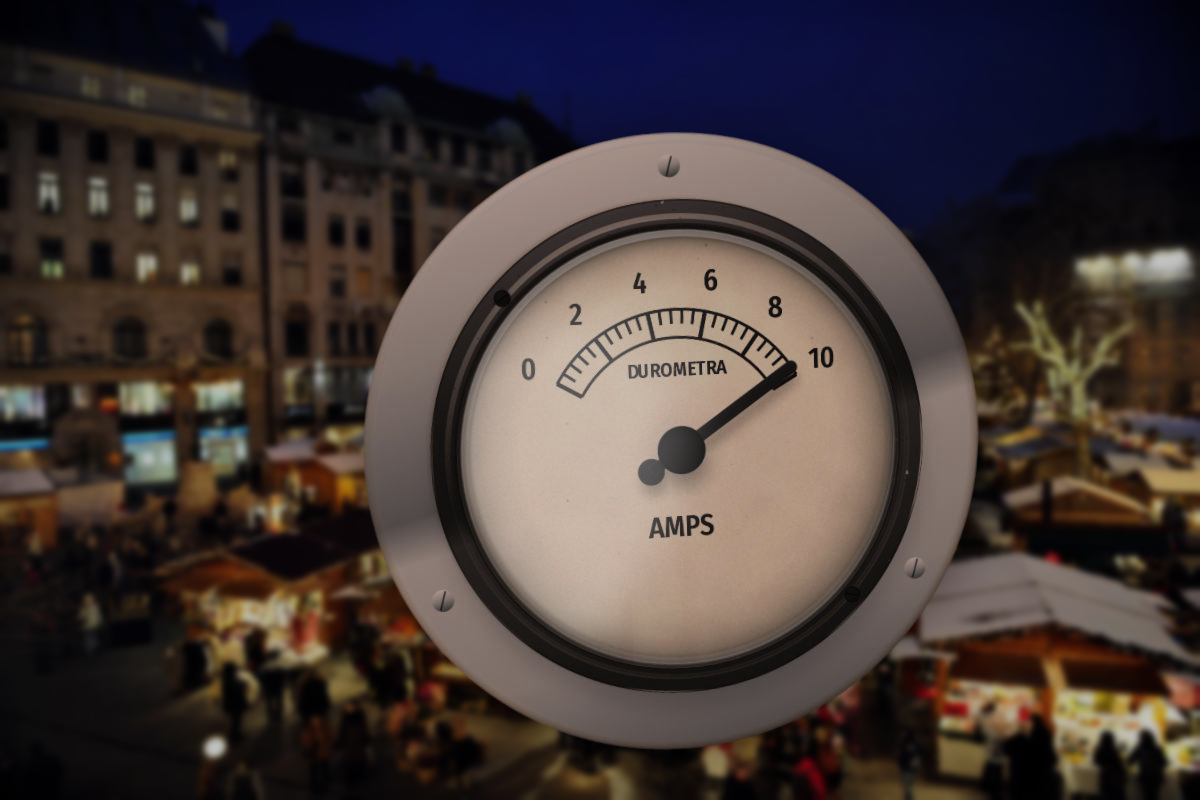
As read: 9.6 A
